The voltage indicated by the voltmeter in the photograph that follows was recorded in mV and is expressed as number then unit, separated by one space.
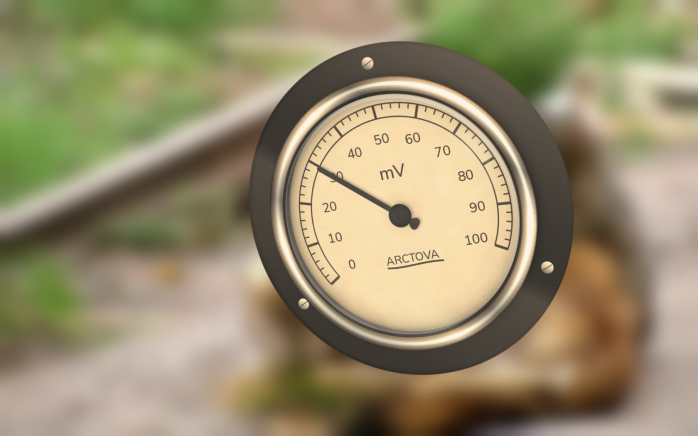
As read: 30 mV
